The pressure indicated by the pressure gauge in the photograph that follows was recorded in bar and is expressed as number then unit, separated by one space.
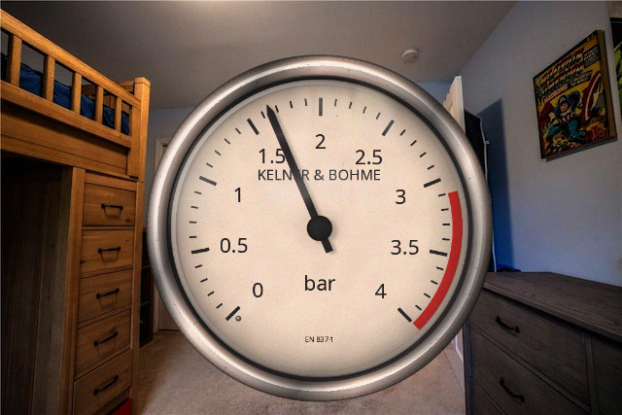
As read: 1.65 bar
